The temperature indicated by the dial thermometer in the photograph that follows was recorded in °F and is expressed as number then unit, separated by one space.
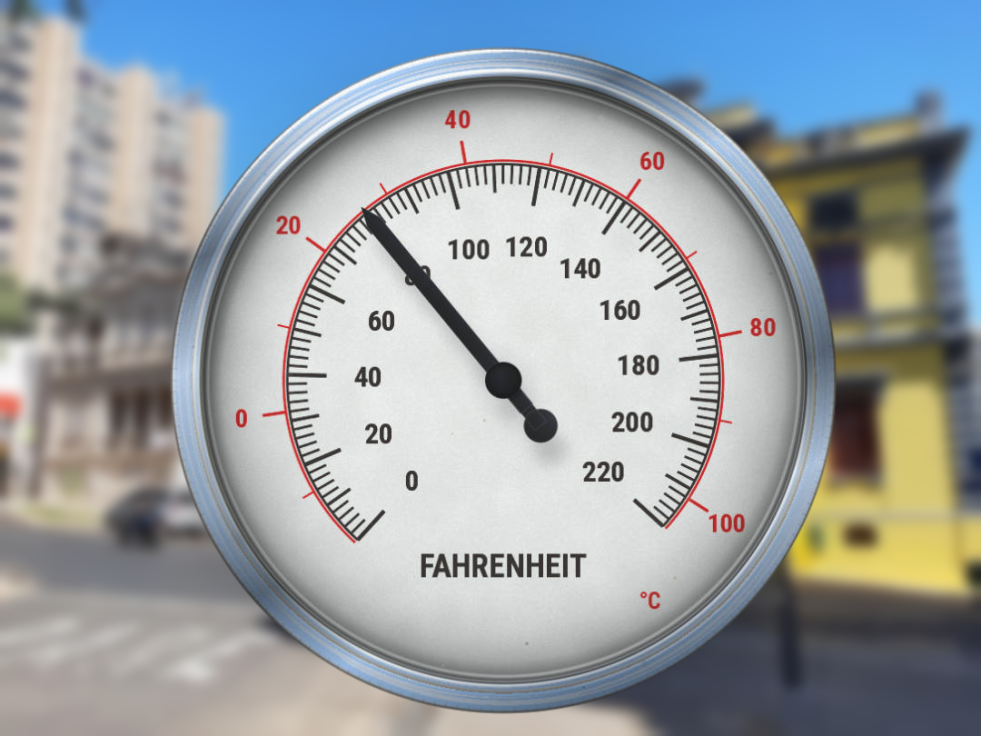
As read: 80 °F
